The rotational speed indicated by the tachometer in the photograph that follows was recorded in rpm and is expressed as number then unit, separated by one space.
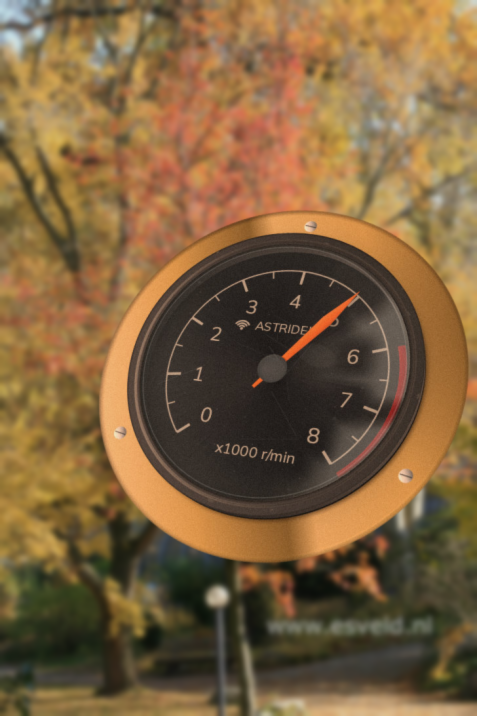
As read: 5000 rpm
